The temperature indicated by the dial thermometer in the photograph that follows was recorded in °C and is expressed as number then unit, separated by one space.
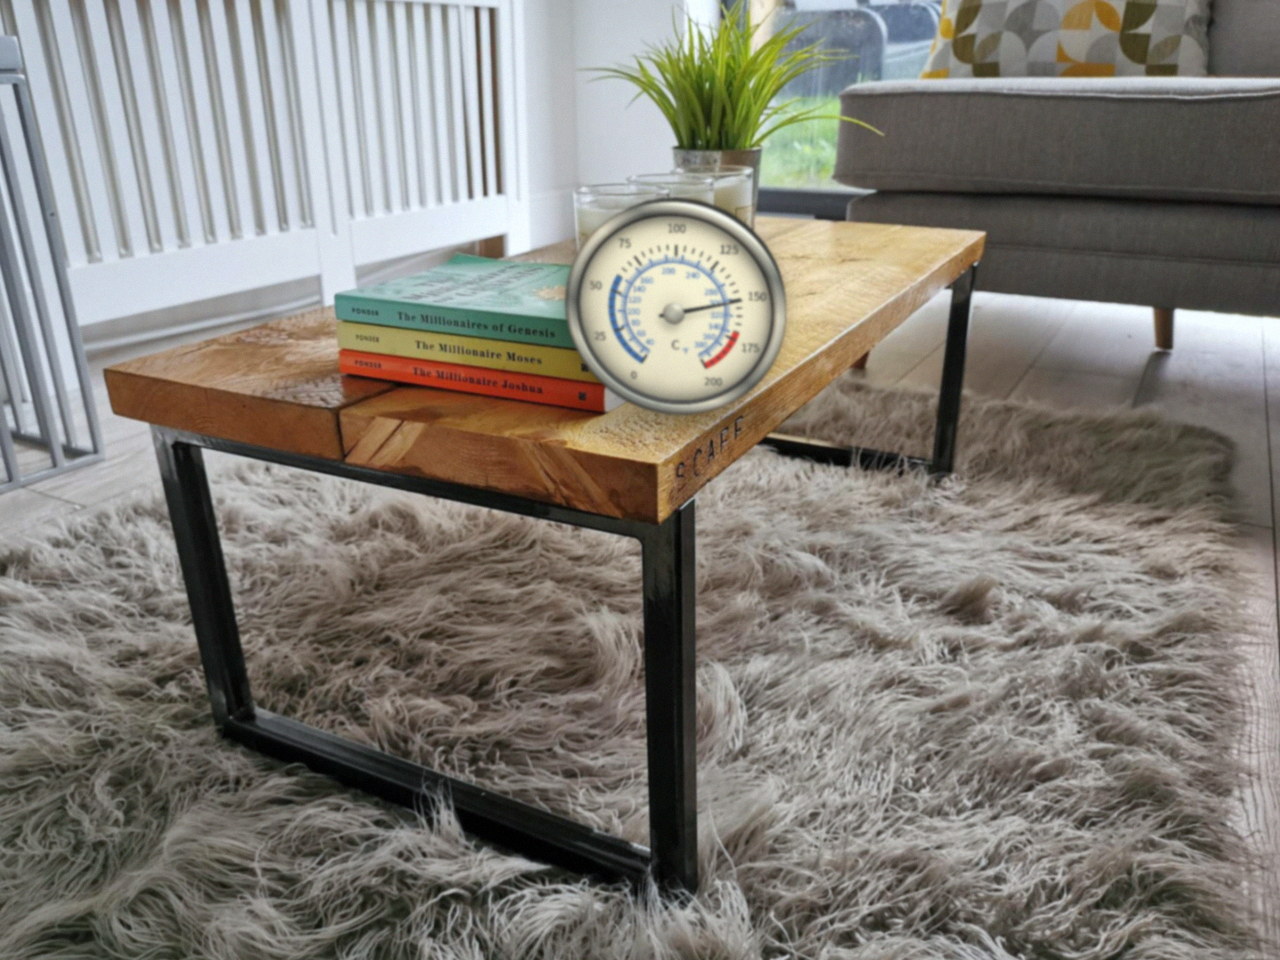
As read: 150 °C
